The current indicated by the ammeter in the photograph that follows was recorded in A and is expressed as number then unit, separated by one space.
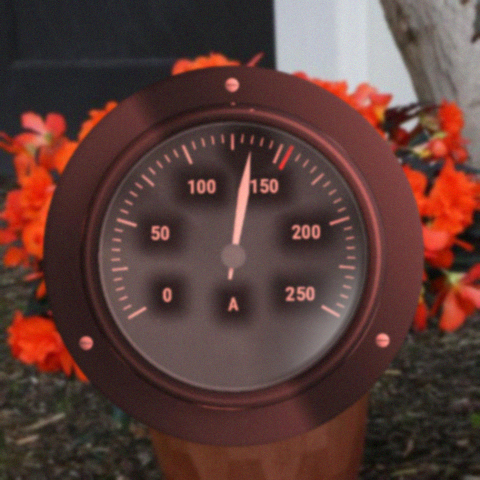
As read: 135 A
